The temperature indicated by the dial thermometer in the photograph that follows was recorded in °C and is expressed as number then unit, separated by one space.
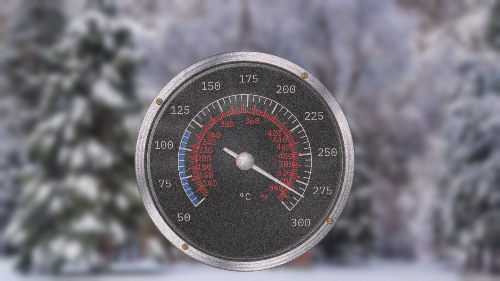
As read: 285 °C
